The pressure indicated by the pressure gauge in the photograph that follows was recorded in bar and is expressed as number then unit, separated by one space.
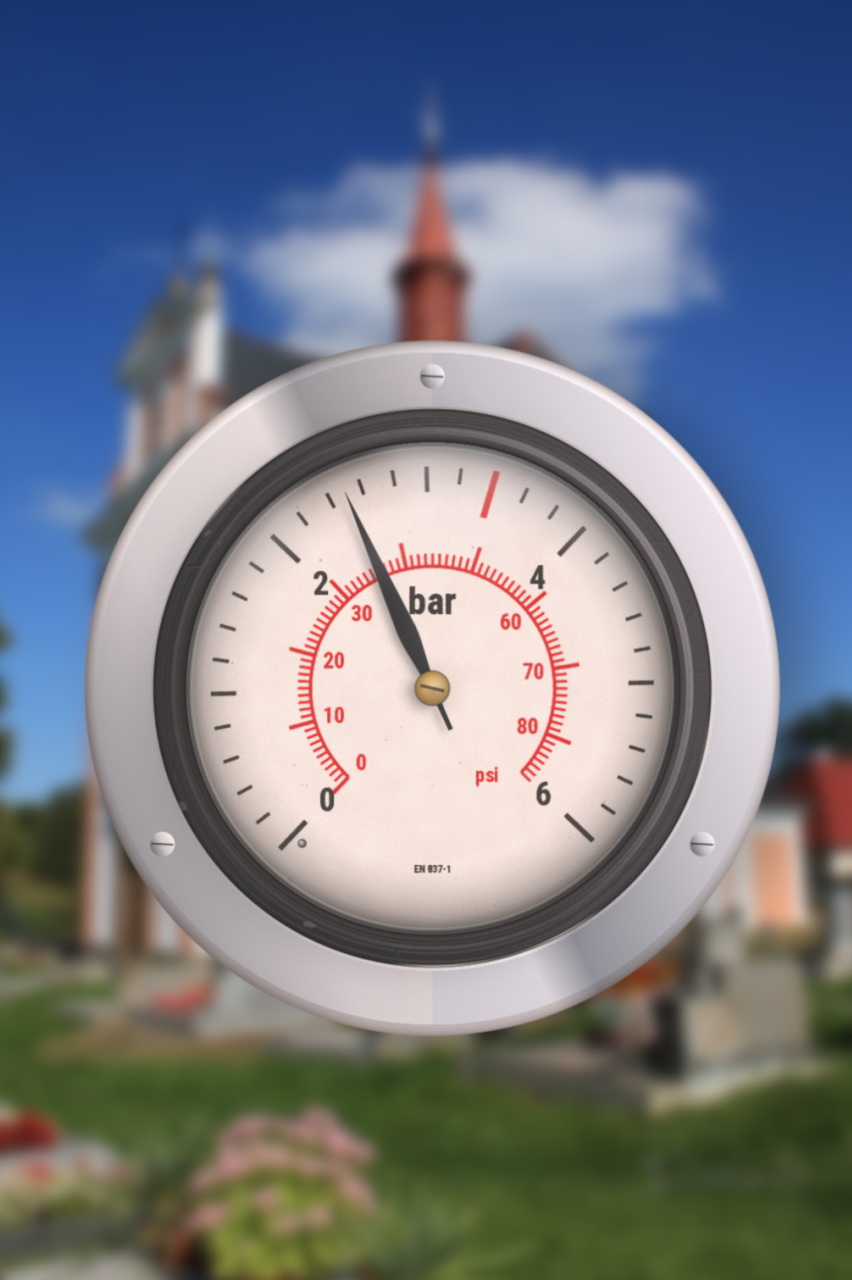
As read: 2.5 bar
